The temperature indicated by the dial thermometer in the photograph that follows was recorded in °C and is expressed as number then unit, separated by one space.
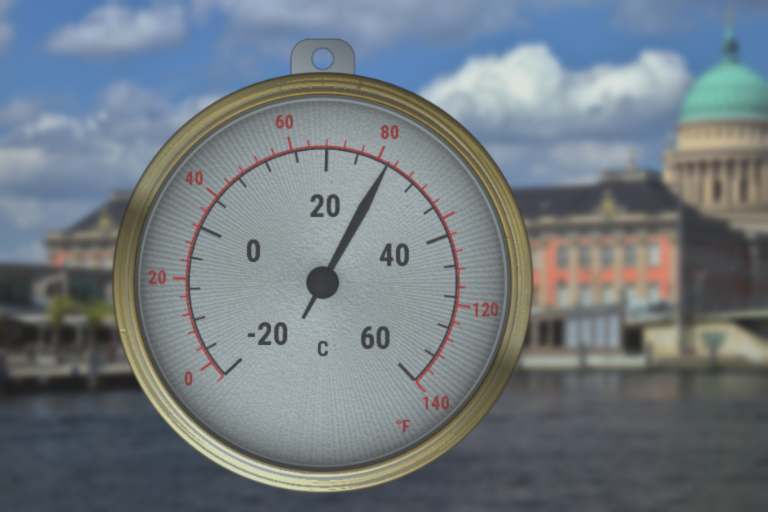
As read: 28 °C
